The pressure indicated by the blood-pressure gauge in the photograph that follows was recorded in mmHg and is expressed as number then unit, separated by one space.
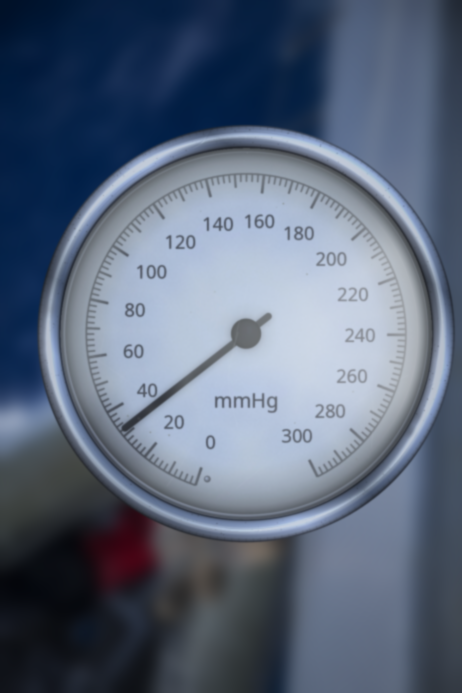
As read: 32 mmHg
